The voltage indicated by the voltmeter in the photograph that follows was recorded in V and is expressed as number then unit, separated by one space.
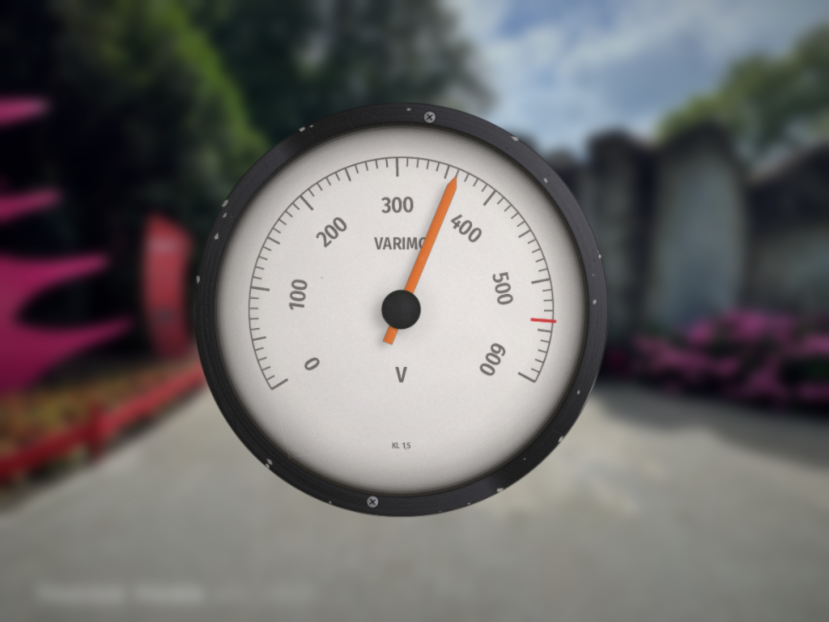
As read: 360 V
